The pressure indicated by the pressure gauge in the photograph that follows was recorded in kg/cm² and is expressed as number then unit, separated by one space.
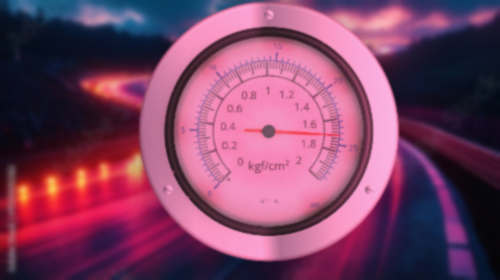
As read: 1.7 kg/cm²
